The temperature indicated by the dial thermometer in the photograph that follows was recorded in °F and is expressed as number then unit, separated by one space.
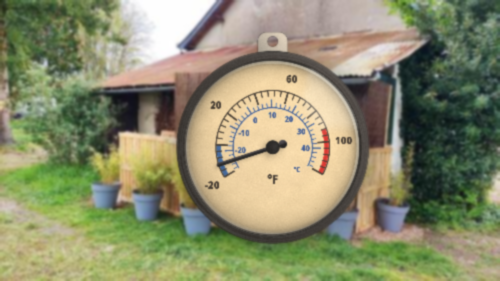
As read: -12 °F
